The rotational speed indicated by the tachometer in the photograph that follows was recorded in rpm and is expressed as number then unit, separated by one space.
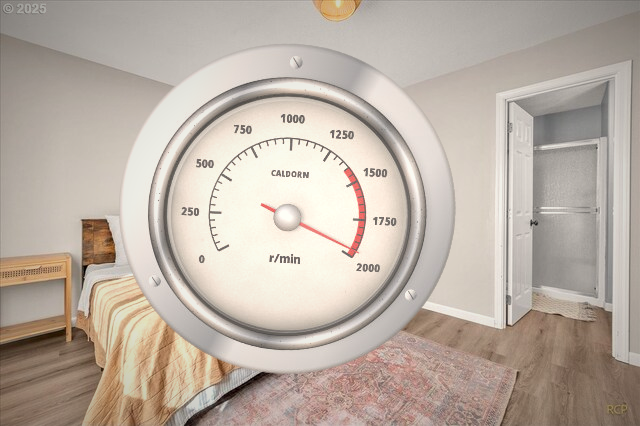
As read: 1950 rpm
